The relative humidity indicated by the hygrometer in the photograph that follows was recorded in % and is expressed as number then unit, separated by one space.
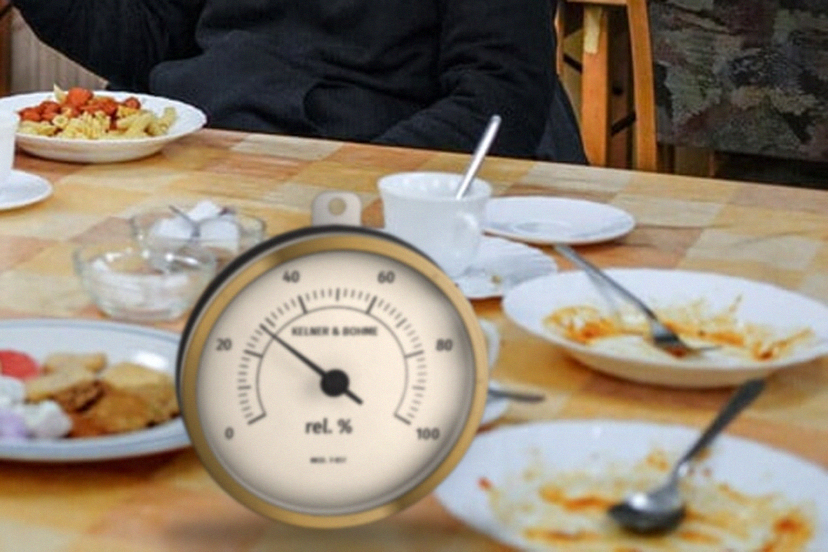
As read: 28 %
